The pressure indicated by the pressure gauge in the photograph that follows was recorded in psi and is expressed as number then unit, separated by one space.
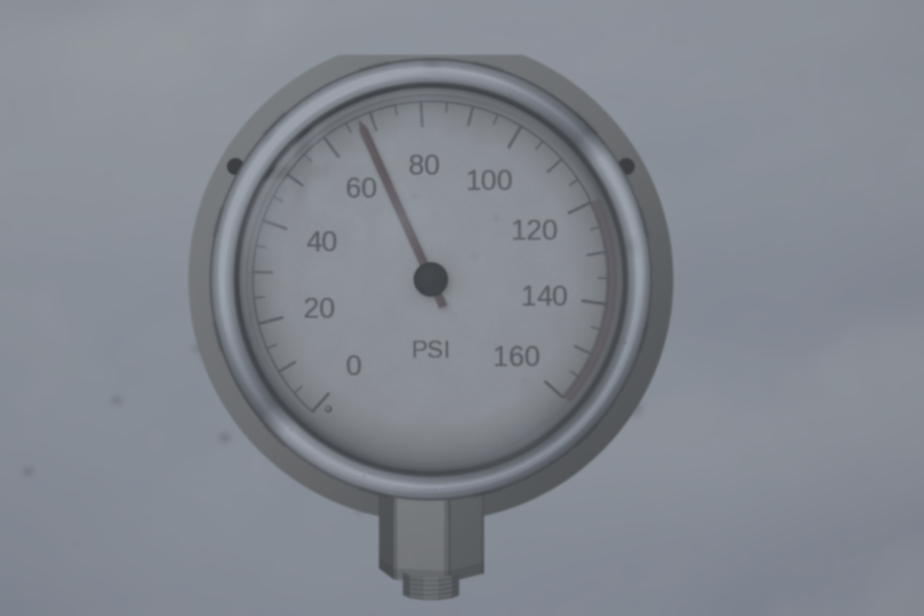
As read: 67.5 psi
